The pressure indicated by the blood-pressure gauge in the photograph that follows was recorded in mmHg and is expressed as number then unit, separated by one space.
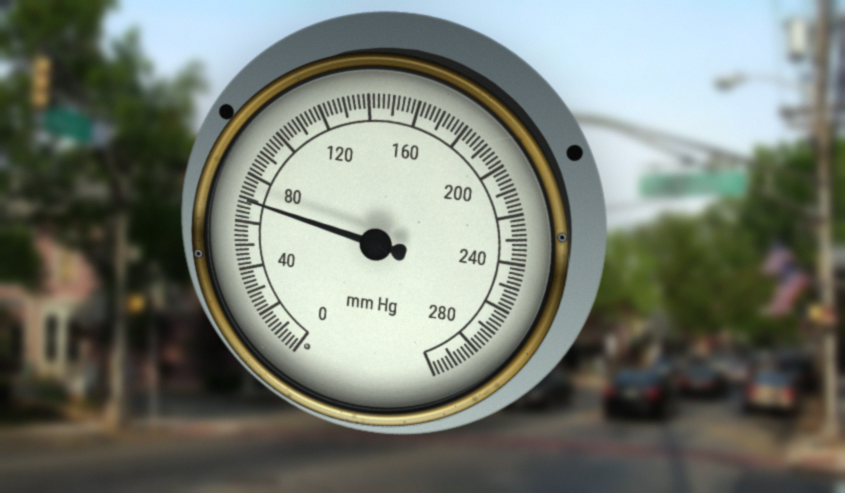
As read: 70 mmHg
